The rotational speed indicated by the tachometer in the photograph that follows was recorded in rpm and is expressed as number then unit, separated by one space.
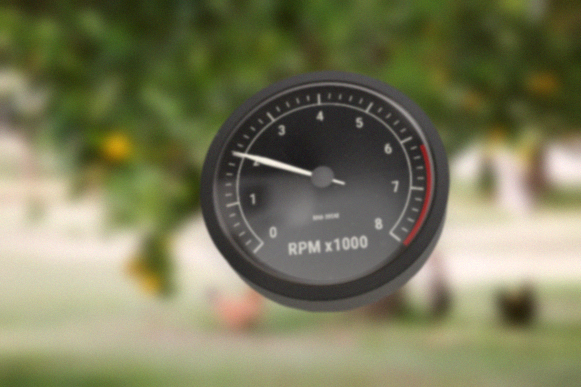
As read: 2000 rpm
